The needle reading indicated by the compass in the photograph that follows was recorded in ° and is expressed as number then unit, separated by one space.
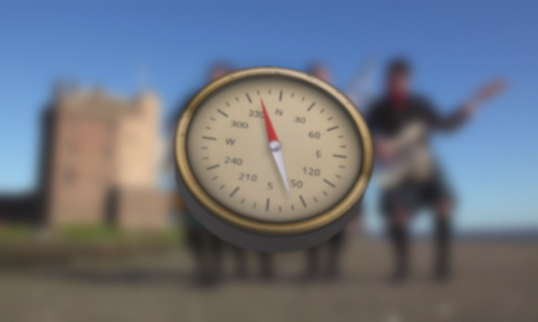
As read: 340 °
